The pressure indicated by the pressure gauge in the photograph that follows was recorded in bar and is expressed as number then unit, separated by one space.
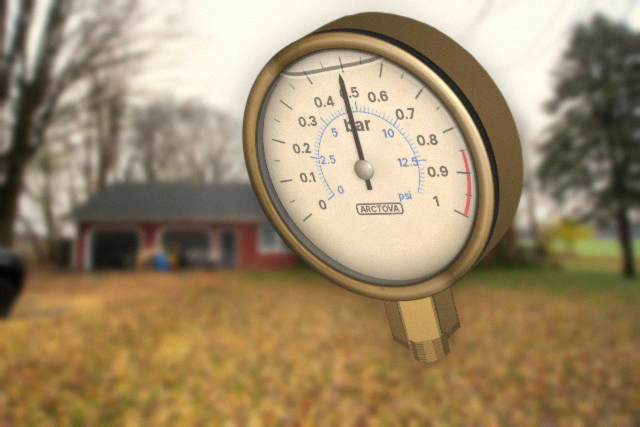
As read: 0.5 bar
